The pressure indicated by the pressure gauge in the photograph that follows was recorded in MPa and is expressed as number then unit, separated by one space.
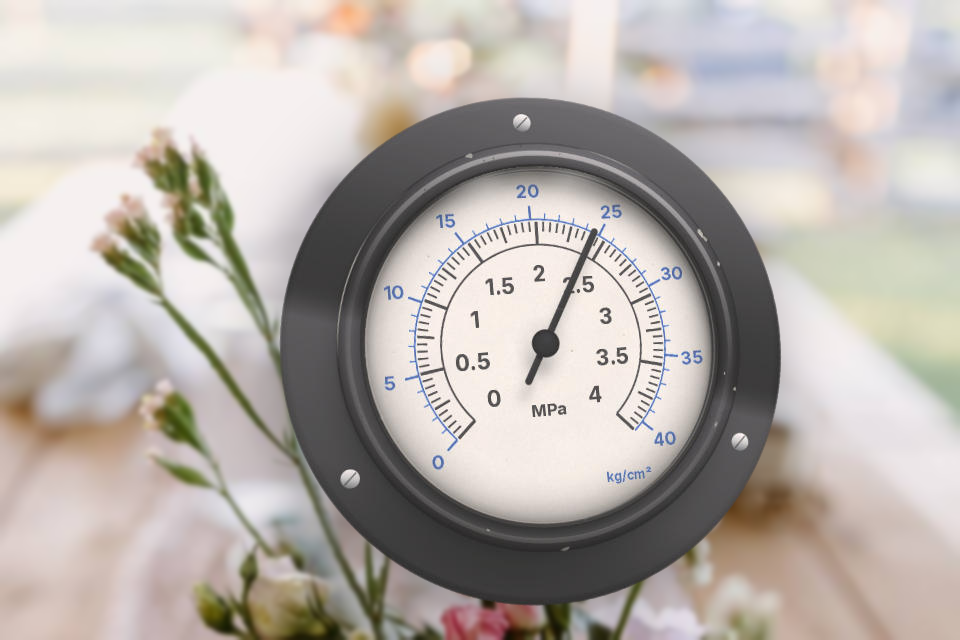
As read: 2.4 MPa
